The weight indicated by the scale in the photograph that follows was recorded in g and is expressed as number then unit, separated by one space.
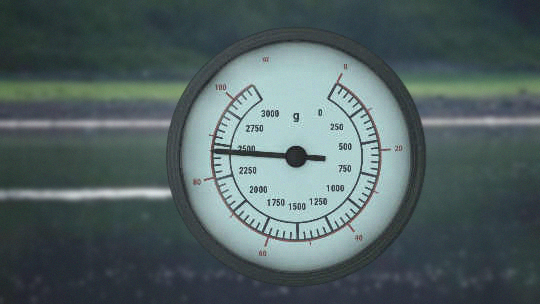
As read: 2450 g
